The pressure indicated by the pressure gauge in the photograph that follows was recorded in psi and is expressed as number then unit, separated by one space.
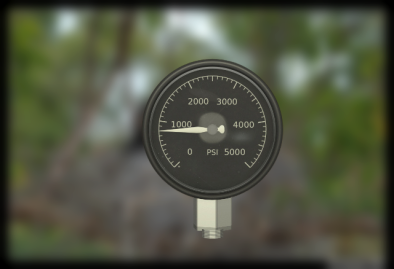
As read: 800 psi
